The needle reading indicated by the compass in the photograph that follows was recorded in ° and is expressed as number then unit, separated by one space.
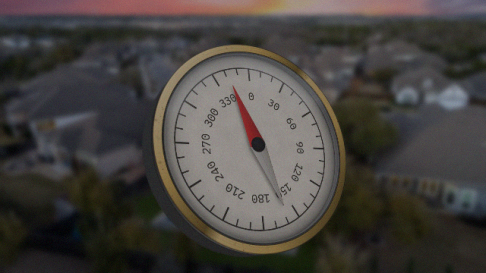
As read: 340 °
